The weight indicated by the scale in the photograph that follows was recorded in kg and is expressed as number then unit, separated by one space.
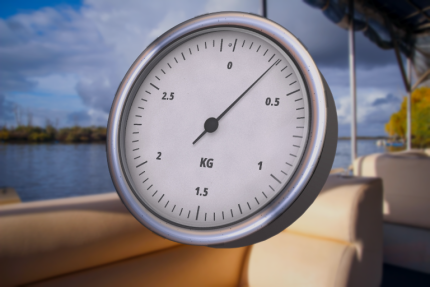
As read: 0.3 kg
